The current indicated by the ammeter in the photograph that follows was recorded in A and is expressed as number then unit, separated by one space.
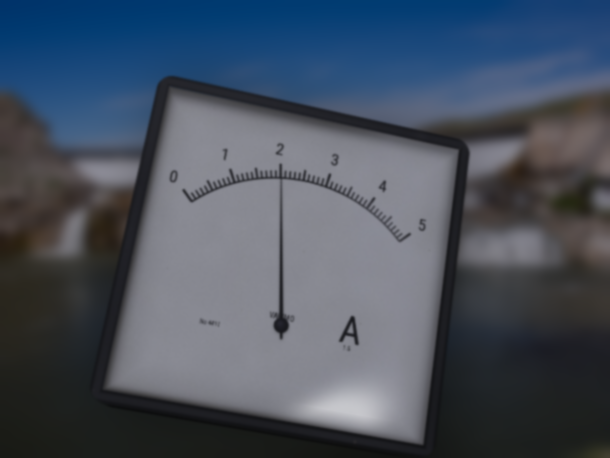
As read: 2 A
